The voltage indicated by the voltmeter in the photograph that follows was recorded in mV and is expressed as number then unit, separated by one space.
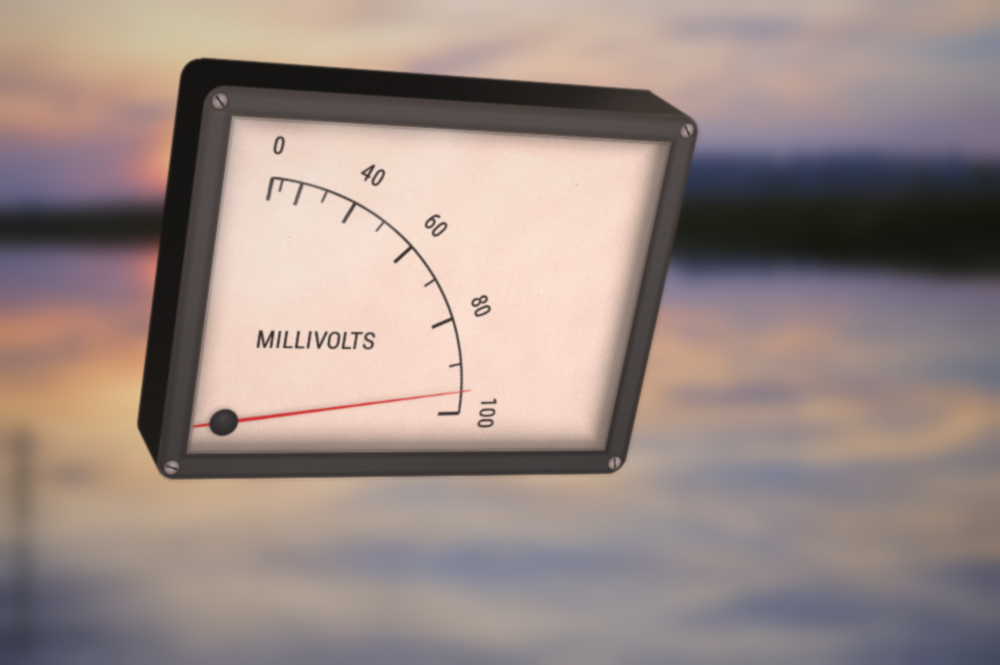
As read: 95 mV
